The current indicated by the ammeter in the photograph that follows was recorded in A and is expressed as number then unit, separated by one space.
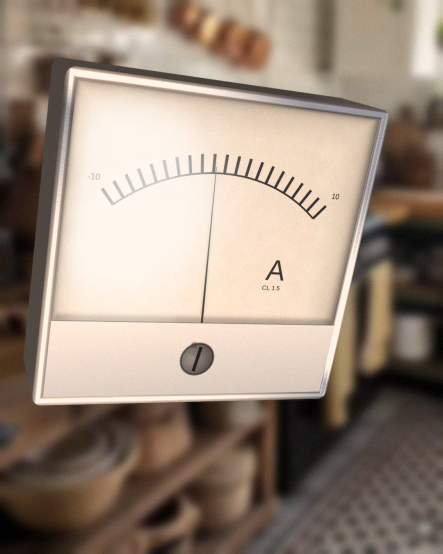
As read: -1 A
